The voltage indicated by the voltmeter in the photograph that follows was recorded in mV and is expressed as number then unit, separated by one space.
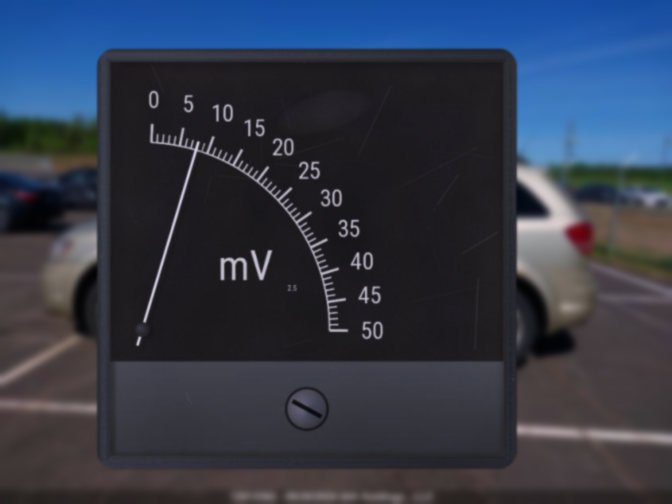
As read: 8 mV
